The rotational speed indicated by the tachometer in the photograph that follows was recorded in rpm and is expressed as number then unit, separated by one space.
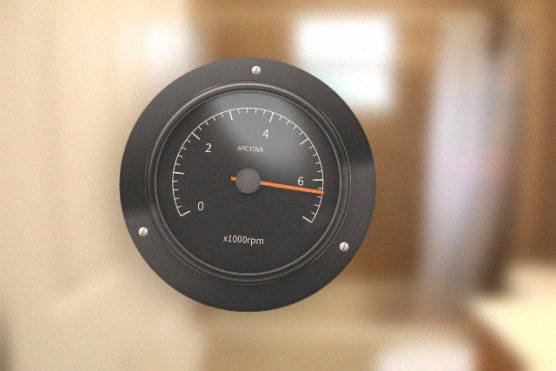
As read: 6300 rpm
